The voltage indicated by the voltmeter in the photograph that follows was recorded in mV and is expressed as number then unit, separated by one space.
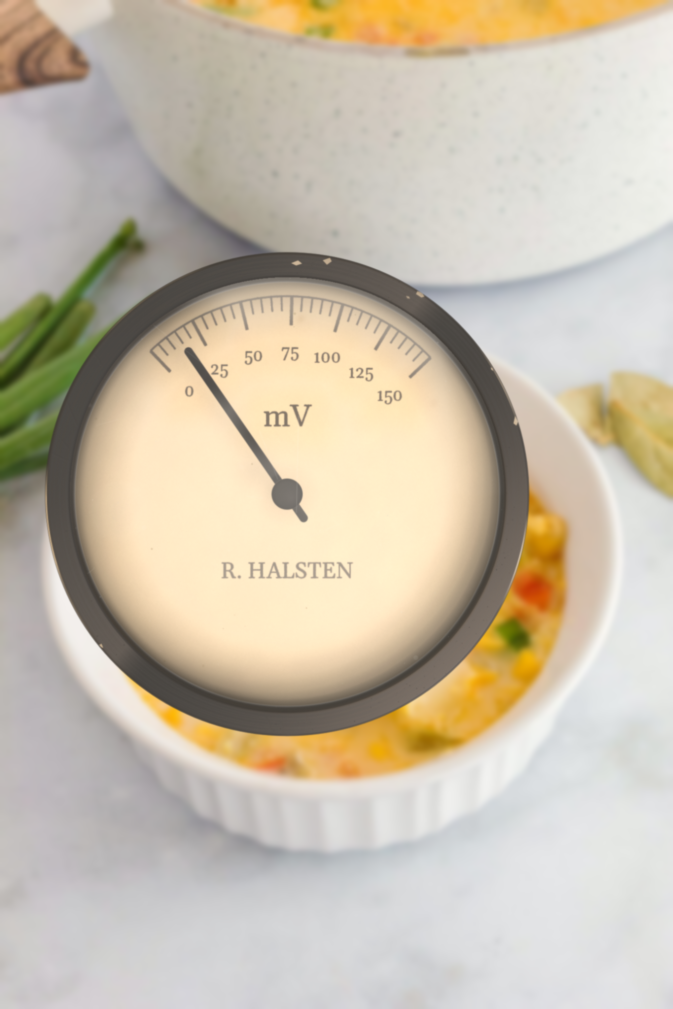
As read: 15 mV
